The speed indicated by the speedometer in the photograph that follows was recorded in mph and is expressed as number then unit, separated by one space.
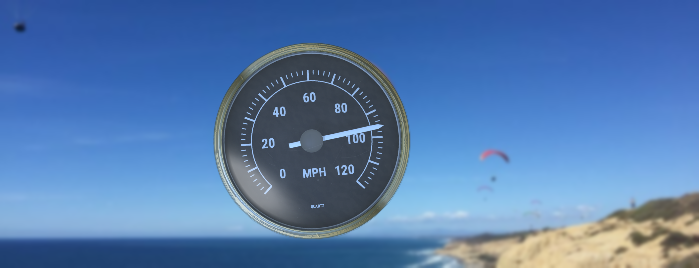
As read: 96 mph
